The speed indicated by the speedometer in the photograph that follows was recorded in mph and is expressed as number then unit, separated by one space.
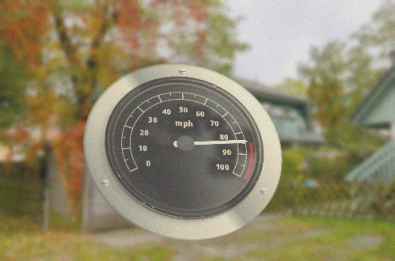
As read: 85 mph
